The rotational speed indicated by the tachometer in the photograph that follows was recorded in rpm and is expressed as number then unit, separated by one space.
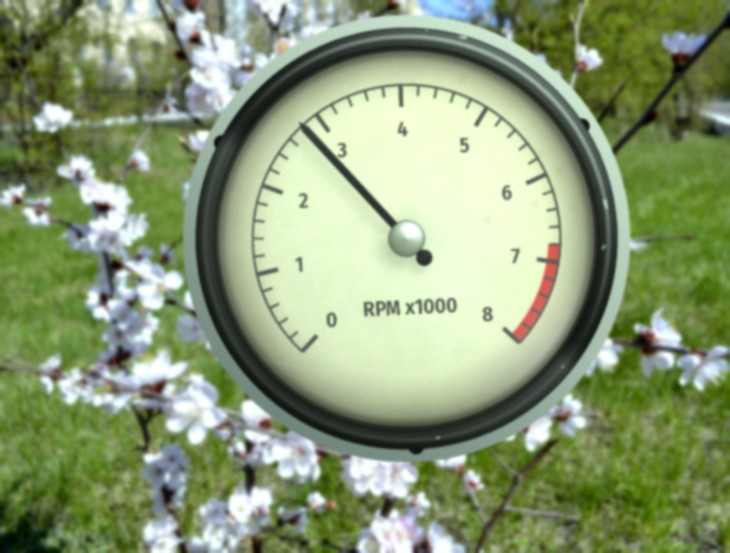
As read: 2800 rpm
